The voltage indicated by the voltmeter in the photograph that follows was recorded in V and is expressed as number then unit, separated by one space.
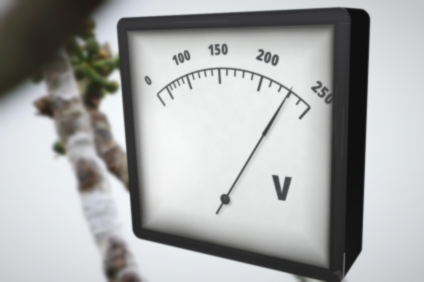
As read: 230 V
